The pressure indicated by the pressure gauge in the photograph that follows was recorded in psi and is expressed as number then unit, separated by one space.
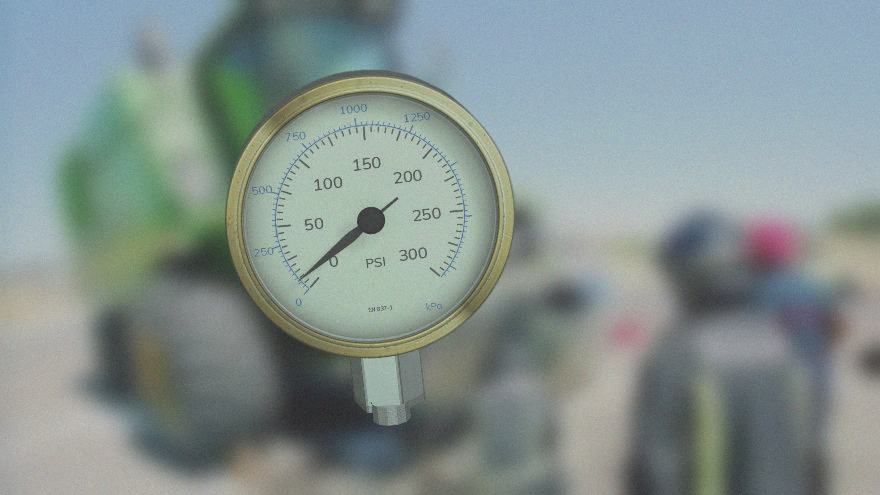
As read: 10 psi
